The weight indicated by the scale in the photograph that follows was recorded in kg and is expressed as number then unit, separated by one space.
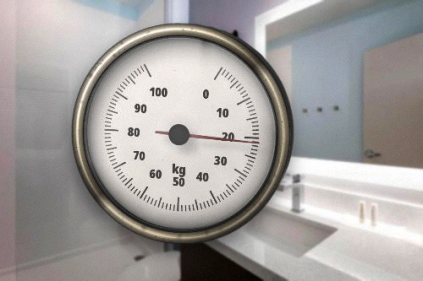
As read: 21 kg
